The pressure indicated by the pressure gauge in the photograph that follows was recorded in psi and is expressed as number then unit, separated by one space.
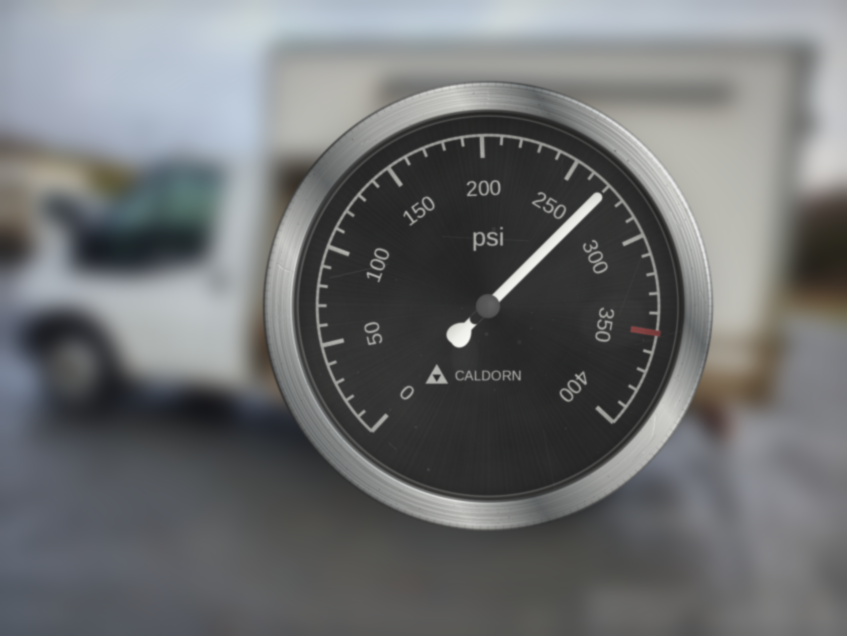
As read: 270 psi
